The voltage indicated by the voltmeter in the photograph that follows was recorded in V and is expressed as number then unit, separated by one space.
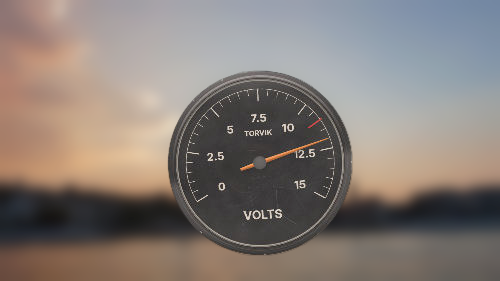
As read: 12 V
